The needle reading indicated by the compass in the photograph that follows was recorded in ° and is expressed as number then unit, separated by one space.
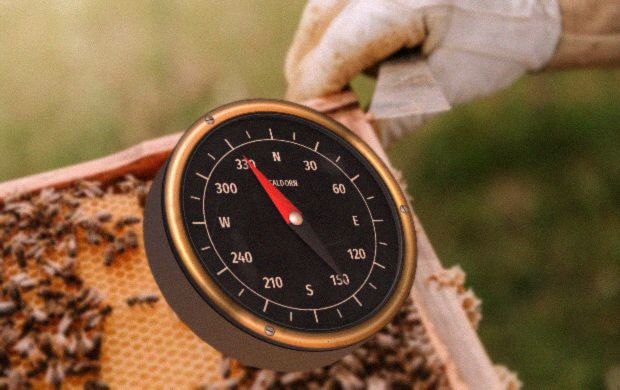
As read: 330 °
